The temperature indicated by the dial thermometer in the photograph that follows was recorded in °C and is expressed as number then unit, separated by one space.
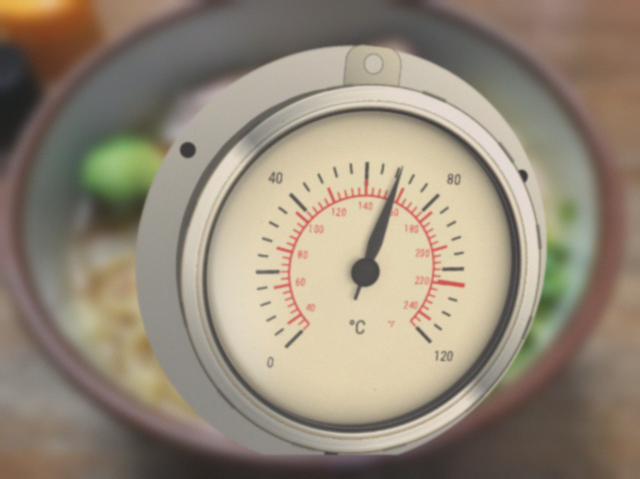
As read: 68 °C
